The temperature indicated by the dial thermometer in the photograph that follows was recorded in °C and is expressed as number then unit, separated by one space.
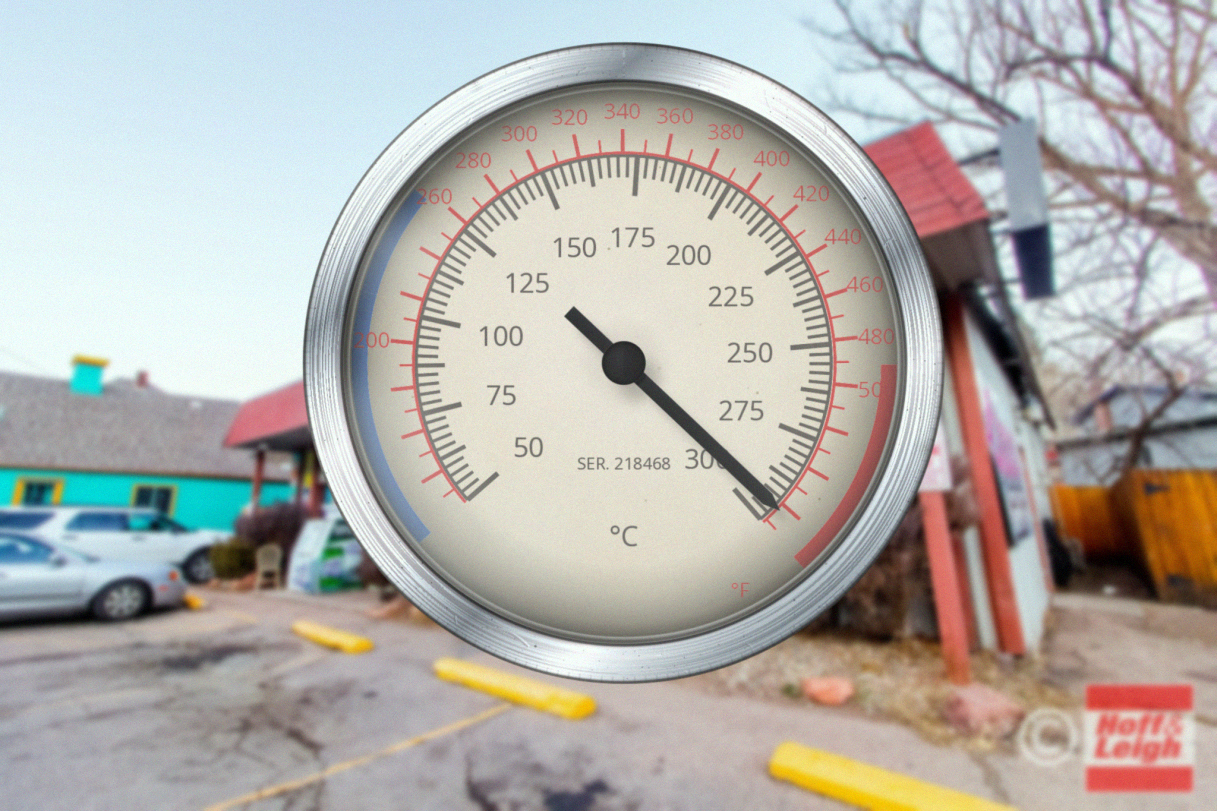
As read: 295 °C
